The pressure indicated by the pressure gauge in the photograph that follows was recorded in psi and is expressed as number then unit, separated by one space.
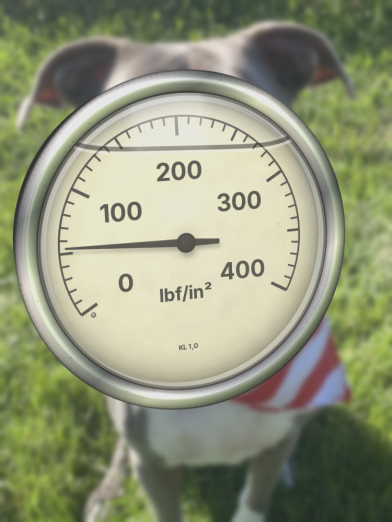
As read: 55 psi
